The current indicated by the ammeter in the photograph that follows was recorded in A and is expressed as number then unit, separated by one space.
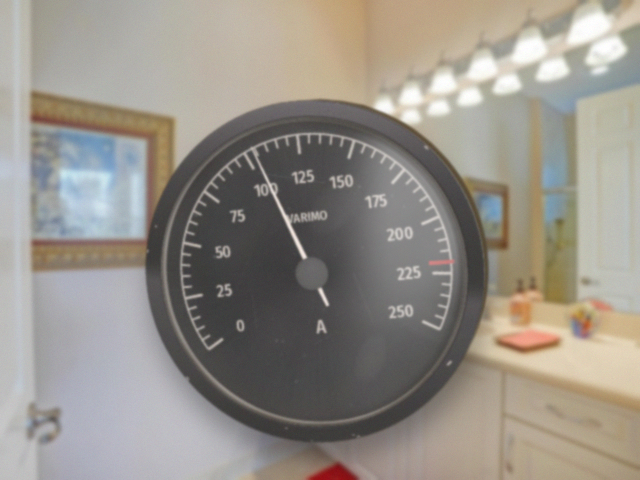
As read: 105 A
